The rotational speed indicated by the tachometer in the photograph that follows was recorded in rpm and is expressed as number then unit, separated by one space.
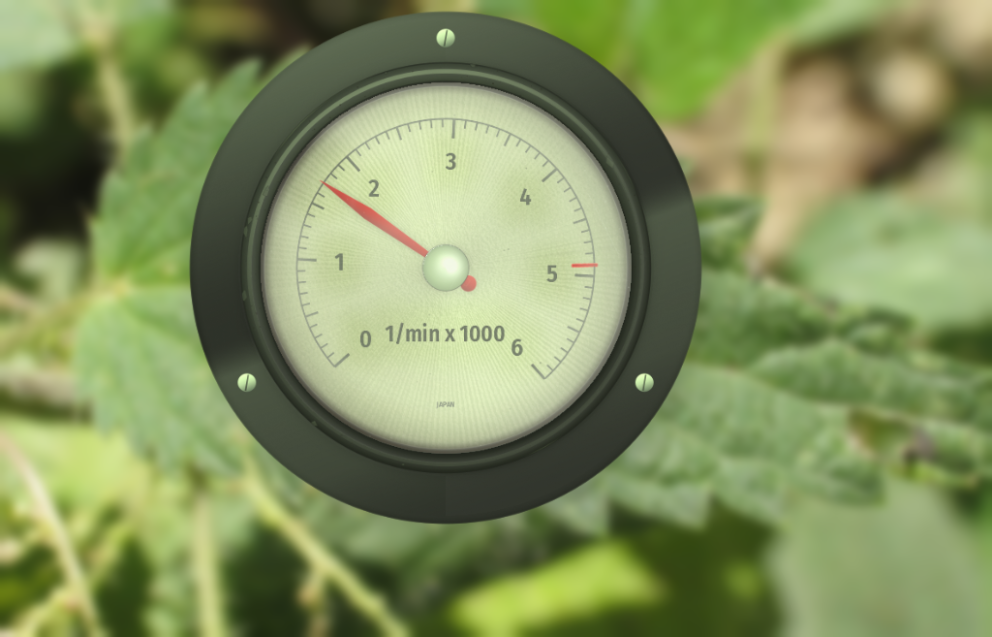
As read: 1700 rpm
